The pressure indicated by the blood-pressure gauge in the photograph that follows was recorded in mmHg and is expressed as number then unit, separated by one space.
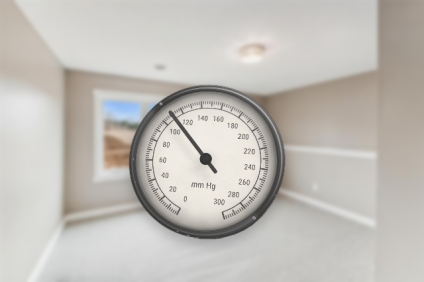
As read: 110 mmHg
